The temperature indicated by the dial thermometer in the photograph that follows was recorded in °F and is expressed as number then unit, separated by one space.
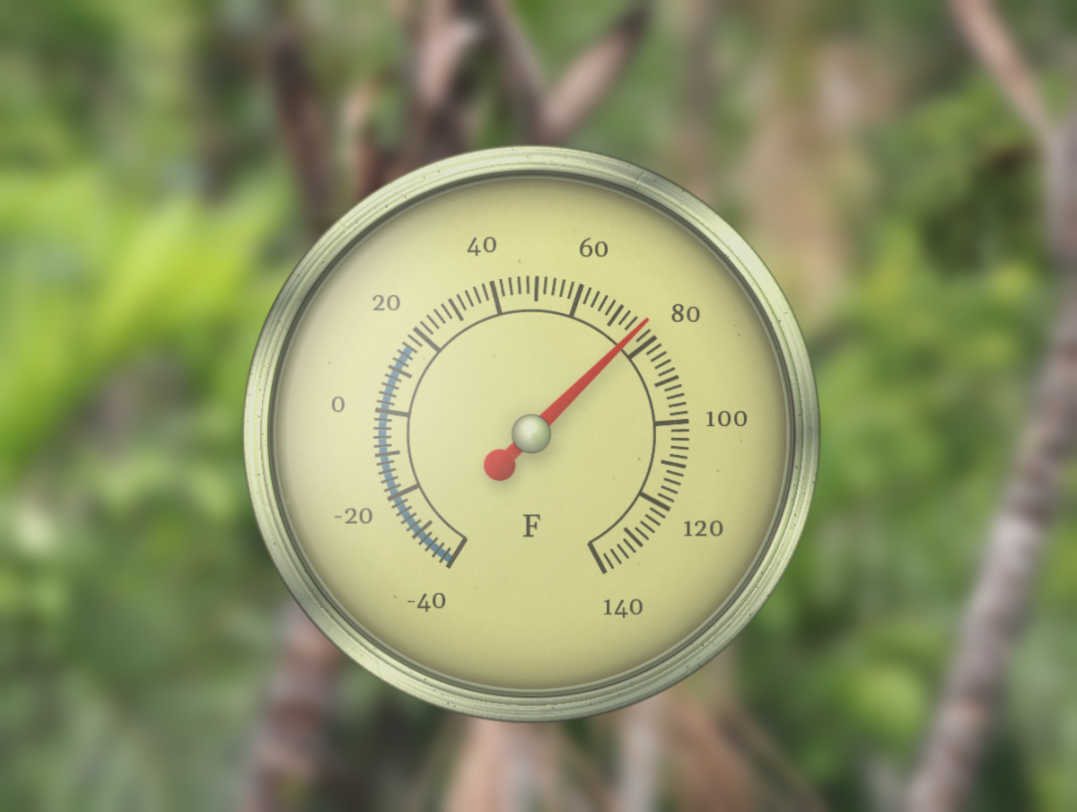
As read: 76 °F
